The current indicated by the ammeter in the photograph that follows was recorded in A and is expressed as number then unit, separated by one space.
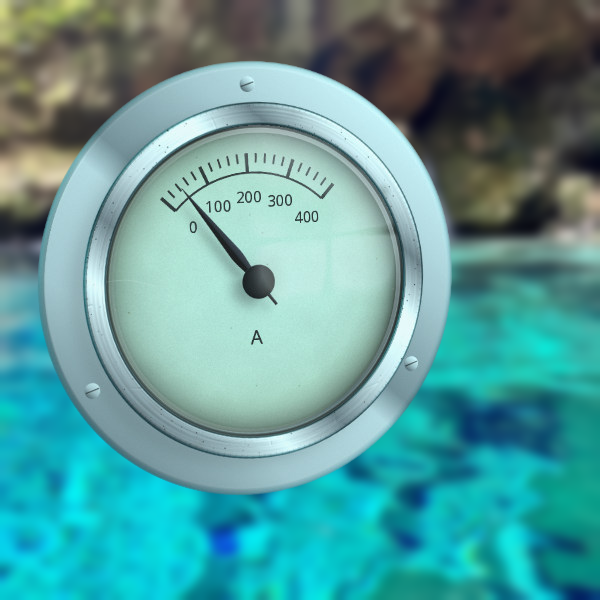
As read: 40 A
